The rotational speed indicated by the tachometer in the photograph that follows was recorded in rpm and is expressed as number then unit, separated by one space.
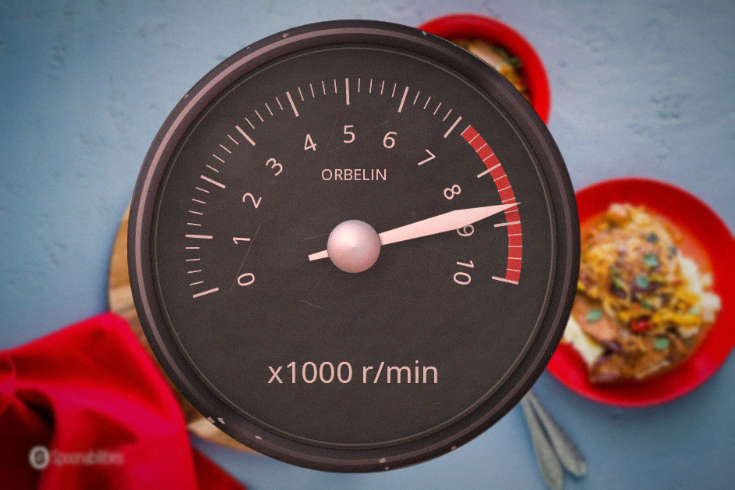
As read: 8700 rpm
